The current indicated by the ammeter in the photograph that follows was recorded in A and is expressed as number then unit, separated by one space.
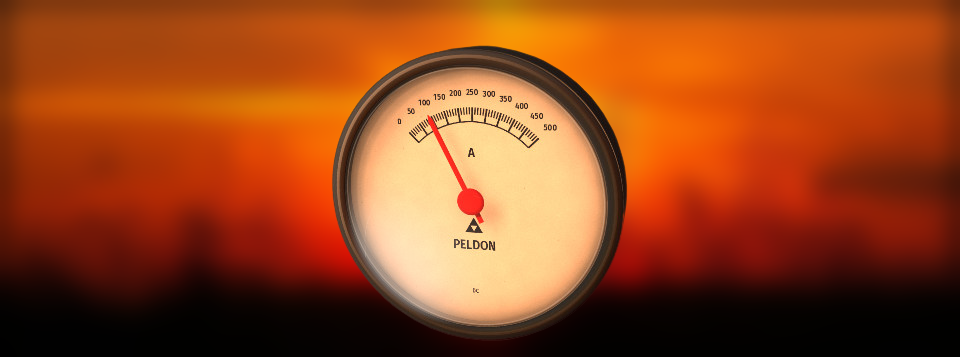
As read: 100 A
